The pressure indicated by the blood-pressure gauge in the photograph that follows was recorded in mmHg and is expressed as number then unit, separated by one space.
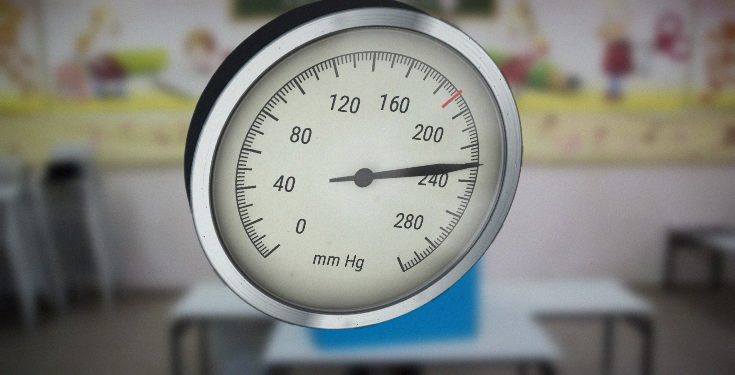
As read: 230 mmHg
